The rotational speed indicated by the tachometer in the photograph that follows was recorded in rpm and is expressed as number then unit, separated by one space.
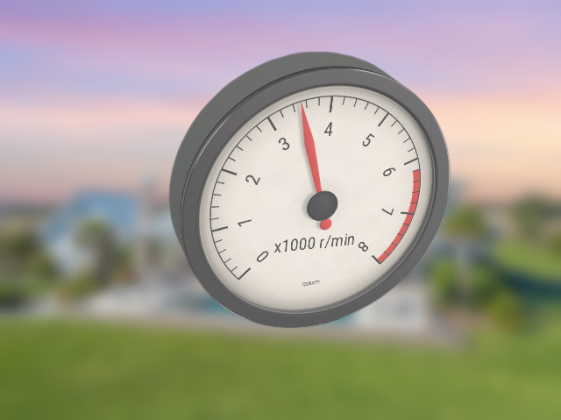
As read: 3500 rpm
